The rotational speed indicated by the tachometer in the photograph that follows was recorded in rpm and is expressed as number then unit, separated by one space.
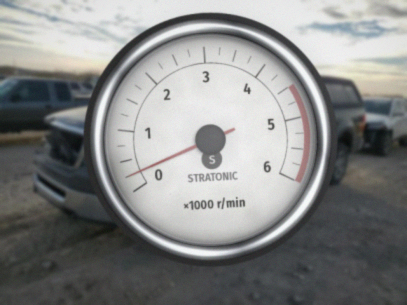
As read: 250 rpm
